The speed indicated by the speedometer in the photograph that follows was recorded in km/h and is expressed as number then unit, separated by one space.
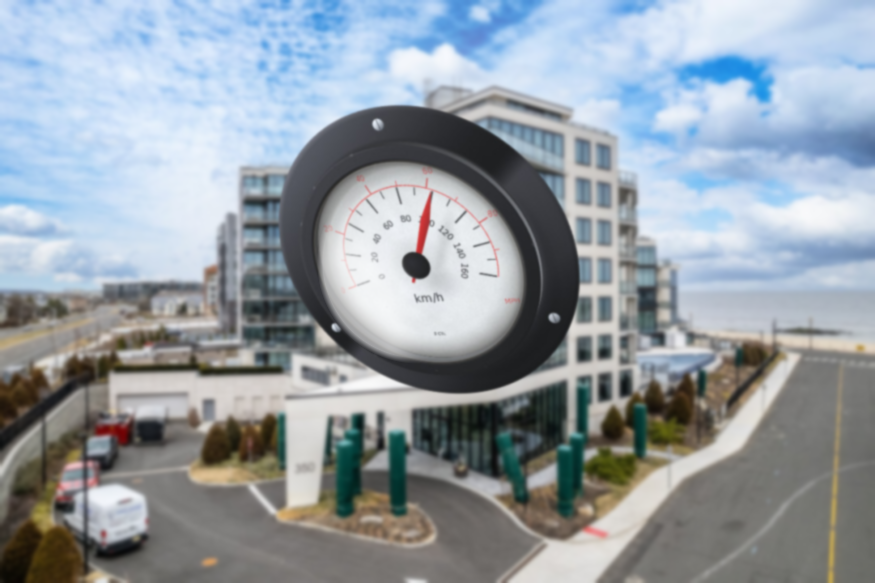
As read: 100 km/h
